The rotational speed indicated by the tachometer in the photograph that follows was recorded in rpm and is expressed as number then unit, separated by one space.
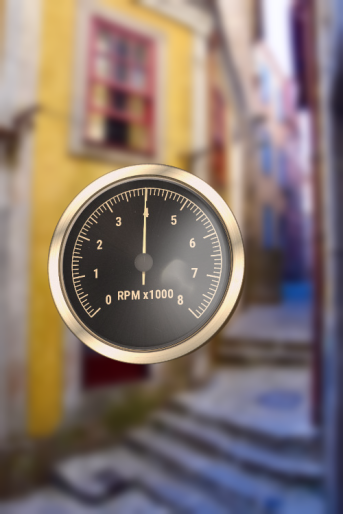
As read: 4000 rpm
